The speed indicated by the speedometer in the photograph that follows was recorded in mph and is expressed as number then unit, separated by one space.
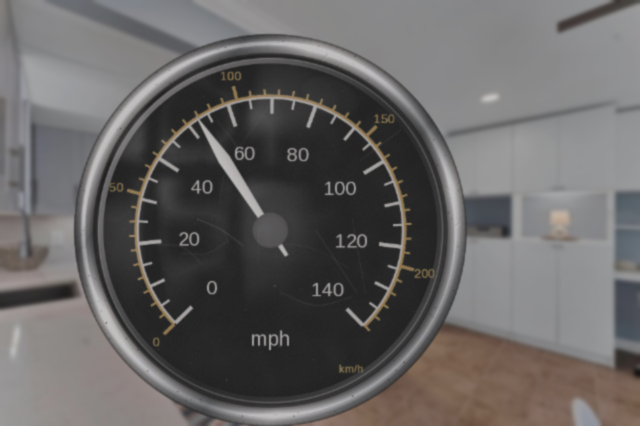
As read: 52.5 mph
